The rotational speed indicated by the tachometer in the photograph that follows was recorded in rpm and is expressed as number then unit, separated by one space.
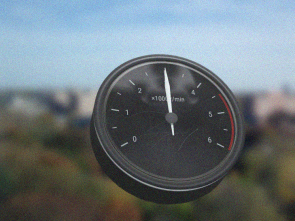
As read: 3000 rpm
